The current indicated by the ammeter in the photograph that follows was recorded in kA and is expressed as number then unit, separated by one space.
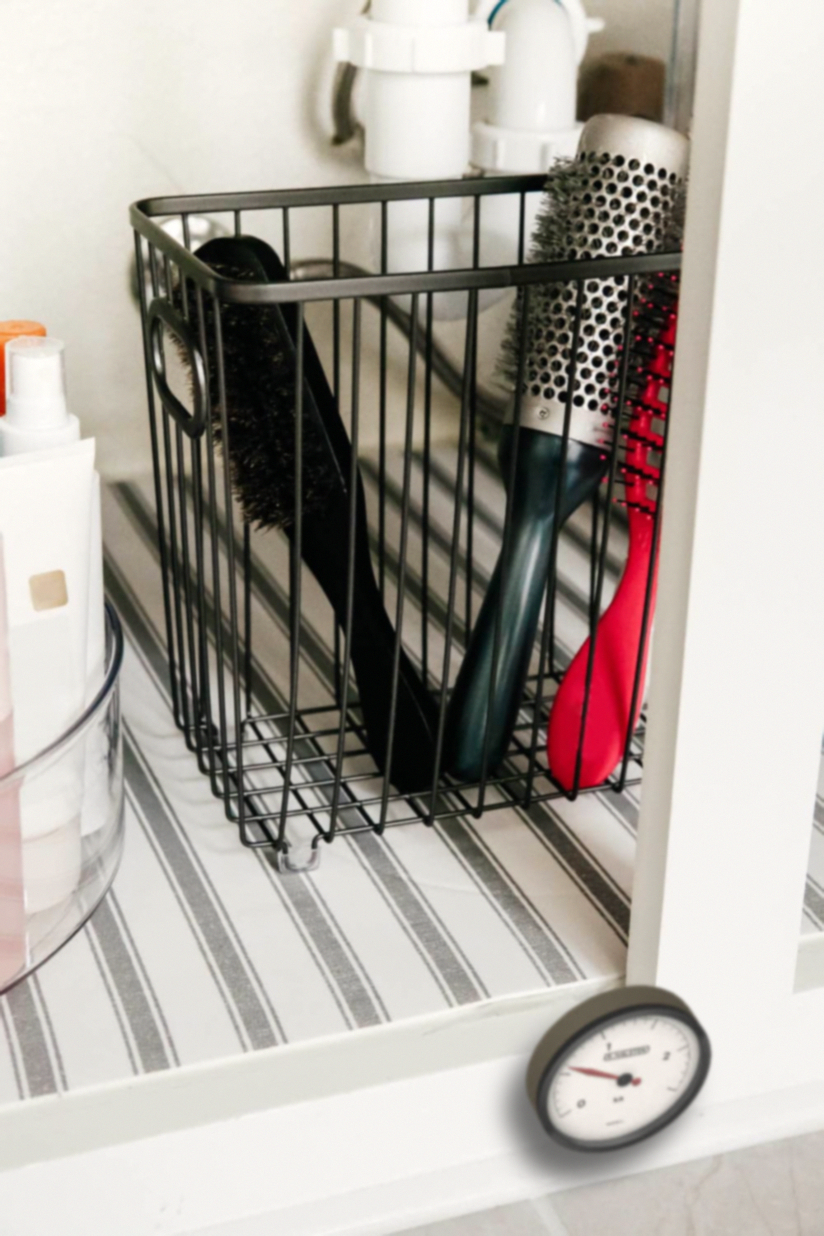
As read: 0.6 kA
